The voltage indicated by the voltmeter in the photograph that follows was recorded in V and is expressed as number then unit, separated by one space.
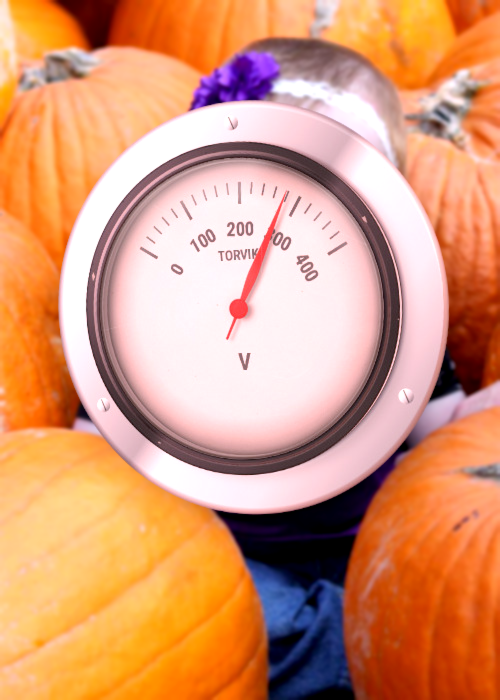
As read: 280 V
